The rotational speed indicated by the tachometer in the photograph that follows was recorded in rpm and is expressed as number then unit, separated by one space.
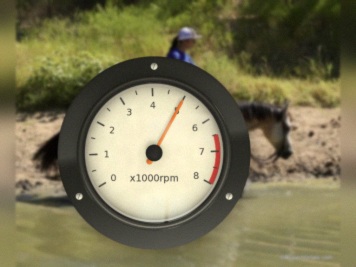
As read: 5000 rpm
